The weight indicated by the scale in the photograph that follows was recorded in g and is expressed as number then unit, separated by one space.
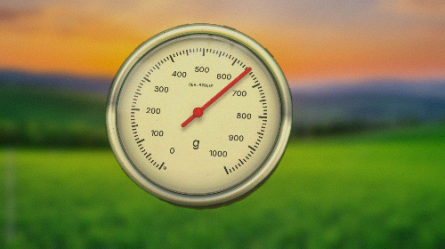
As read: 650 g
